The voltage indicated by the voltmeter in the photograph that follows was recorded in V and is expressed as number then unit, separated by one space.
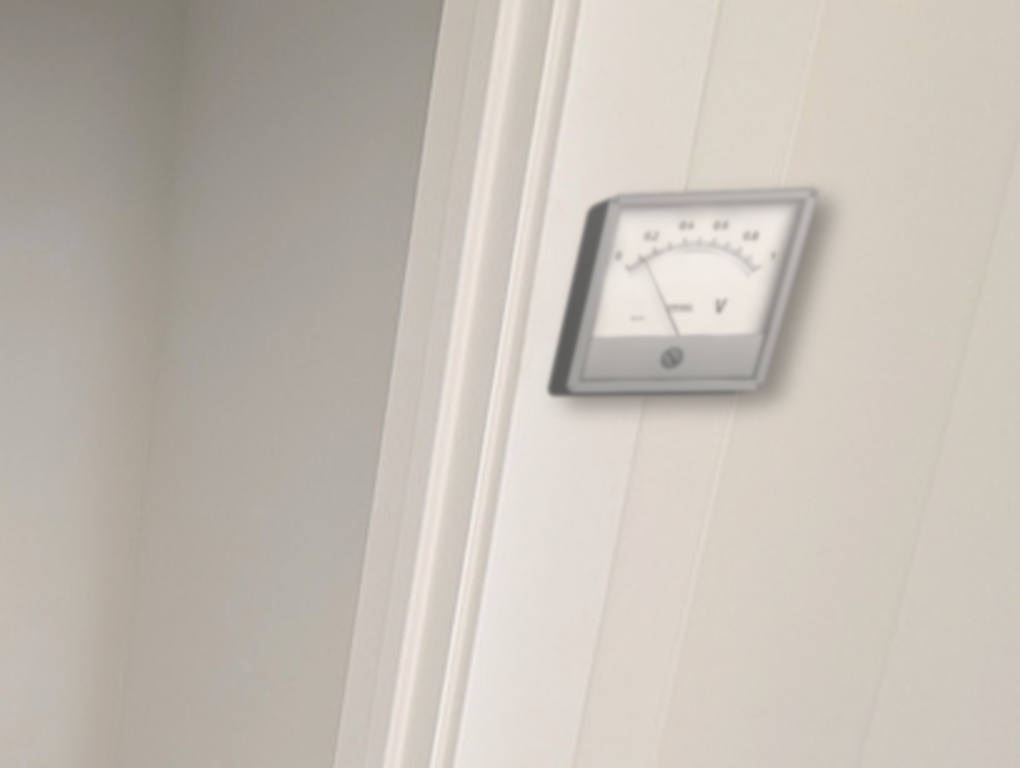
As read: 0.1 V
